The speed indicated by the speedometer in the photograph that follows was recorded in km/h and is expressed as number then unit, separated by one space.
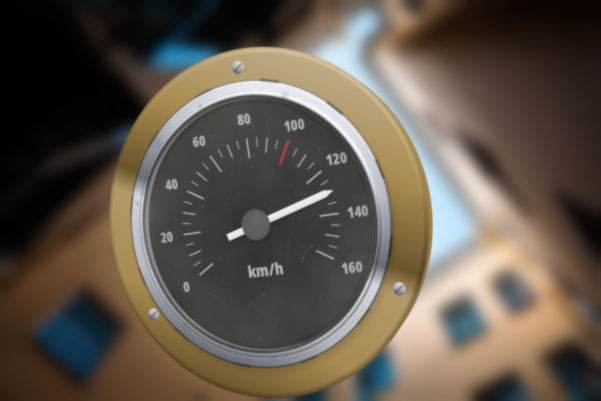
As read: 130 km/h
